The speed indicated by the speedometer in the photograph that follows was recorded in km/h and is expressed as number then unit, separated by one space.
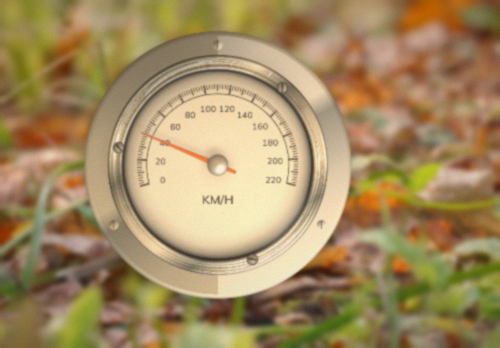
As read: 40 km/h
